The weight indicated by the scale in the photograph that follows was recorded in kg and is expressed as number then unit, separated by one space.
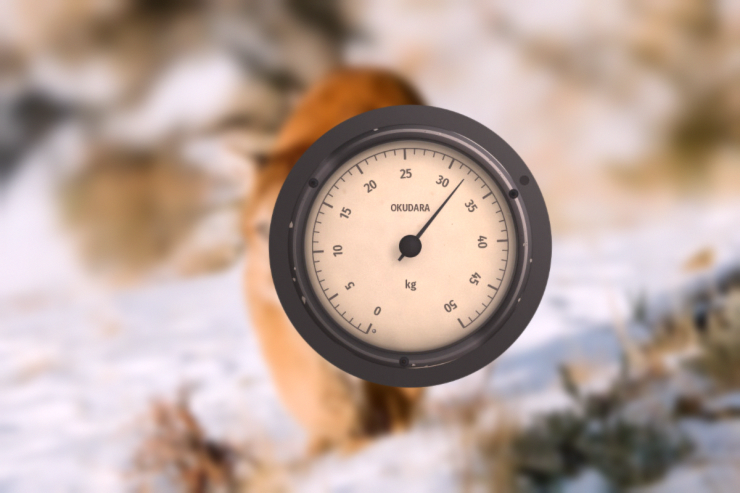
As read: 32 kg
